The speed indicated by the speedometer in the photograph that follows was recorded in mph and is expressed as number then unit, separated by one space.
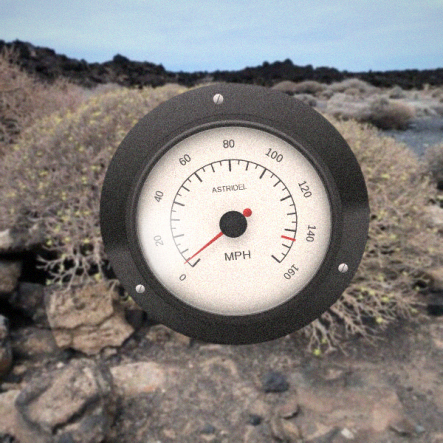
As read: 5 mph
